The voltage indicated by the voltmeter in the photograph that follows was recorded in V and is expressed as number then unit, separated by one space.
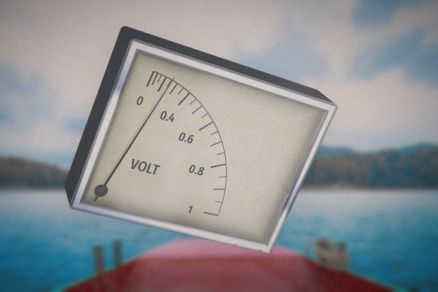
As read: 0.25 V
